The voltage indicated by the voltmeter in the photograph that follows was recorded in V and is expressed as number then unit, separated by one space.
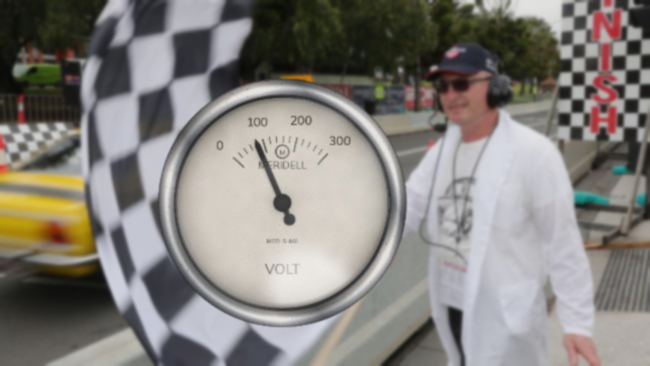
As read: 80 V
